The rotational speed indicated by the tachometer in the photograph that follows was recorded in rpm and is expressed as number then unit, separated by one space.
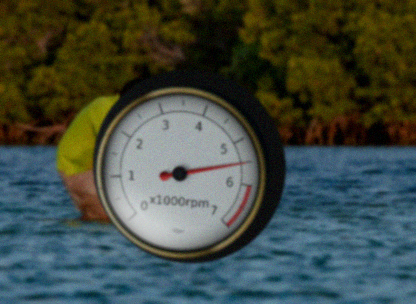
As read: 5500 rpm
